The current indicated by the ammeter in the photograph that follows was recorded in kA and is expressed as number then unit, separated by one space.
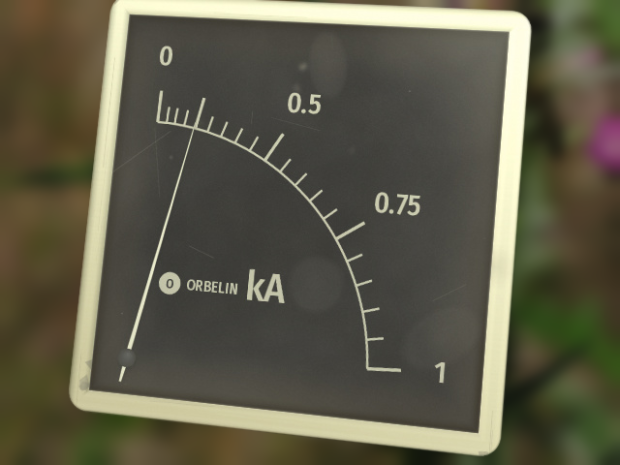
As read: 0.25 kA
